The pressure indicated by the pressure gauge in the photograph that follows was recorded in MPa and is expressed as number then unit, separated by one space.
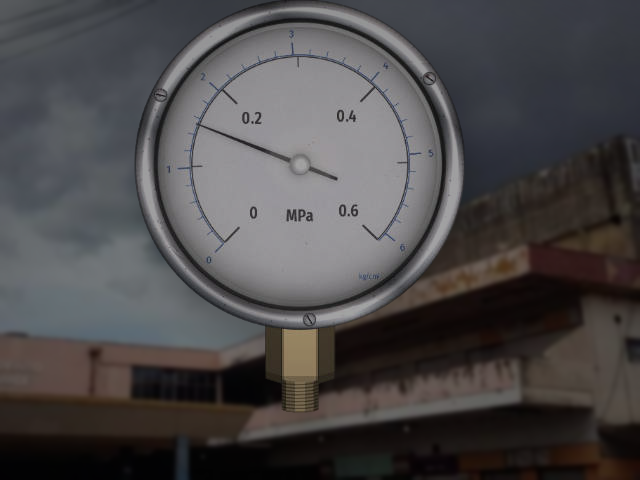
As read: 0.15 MPa
